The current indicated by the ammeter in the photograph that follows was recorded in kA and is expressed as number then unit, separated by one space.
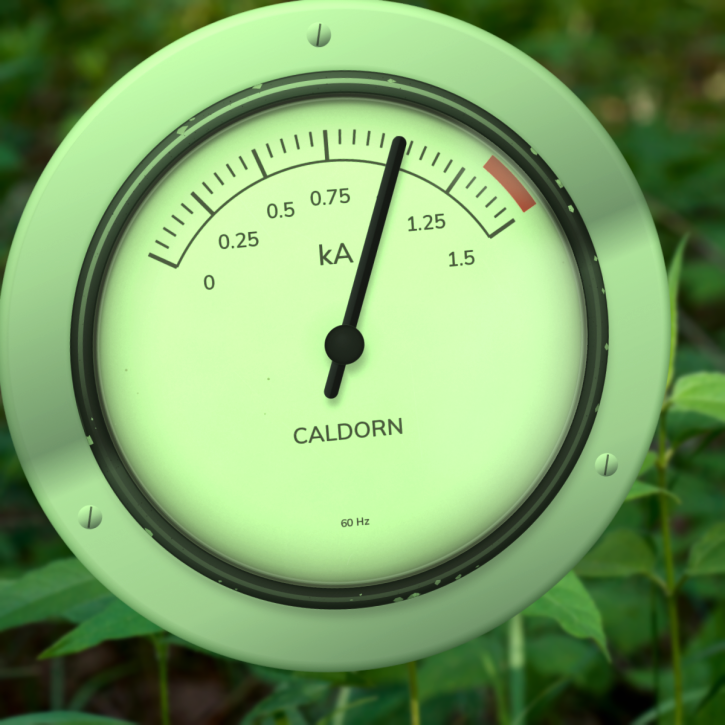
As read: 1 kA
